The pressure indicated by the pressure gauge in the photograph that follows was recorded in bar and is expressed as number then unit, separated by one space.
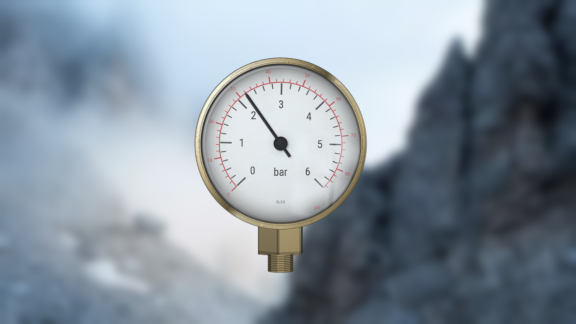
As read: 2.2 bar
